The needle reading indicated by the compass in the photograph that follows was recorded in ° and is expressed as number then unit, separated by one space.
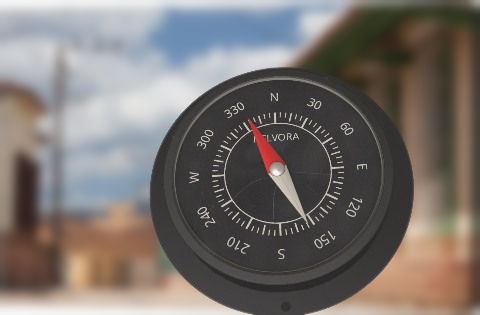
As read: 335 °
